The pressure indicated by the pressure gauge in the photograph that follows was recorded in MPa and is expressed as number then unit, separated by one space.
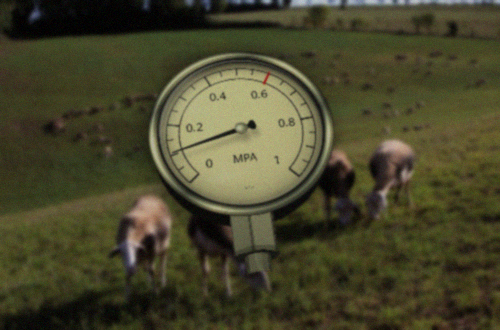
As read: 0.1 MPa
